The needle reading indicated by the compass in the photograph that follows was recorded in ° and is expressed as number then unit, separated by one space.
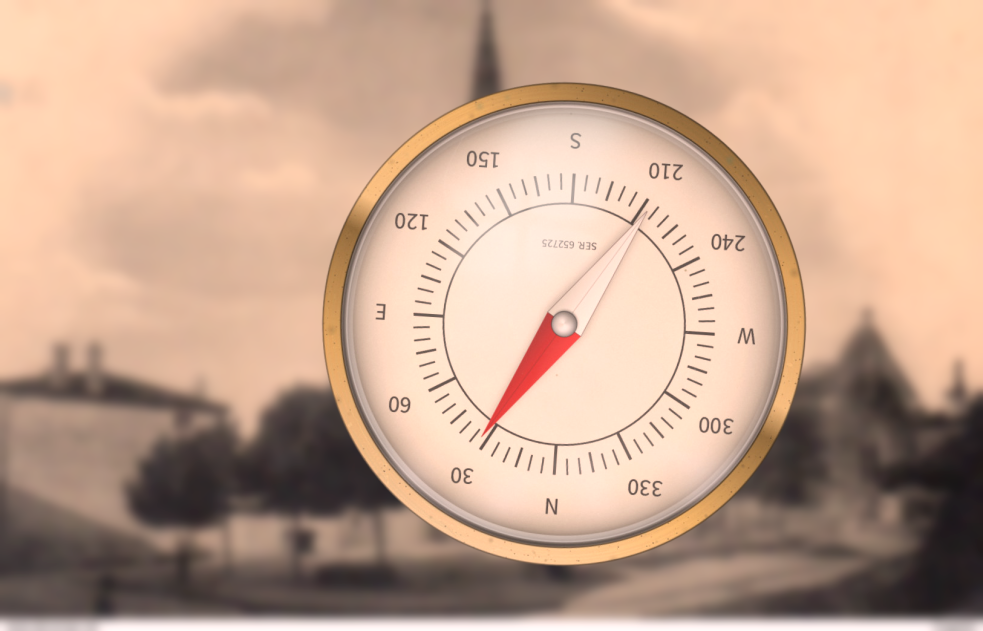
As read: 32.5 °
